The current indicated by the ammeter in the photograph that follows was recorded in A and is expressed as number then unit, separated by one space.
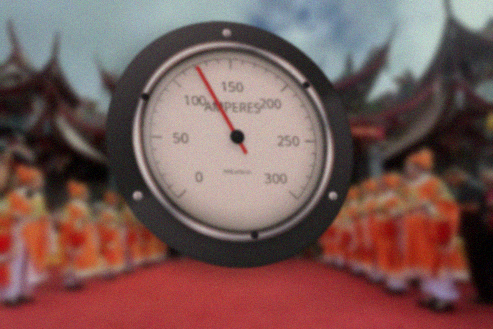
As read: 120 A
